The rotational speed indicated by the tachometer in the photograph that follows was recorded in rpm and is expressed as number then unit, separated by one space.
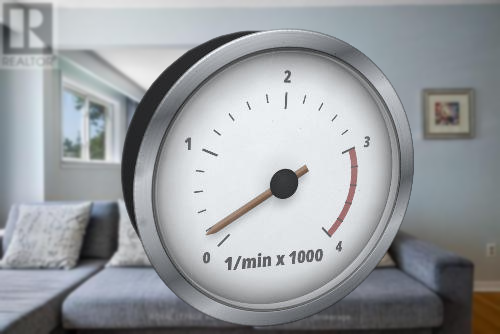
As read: 200 rpm
